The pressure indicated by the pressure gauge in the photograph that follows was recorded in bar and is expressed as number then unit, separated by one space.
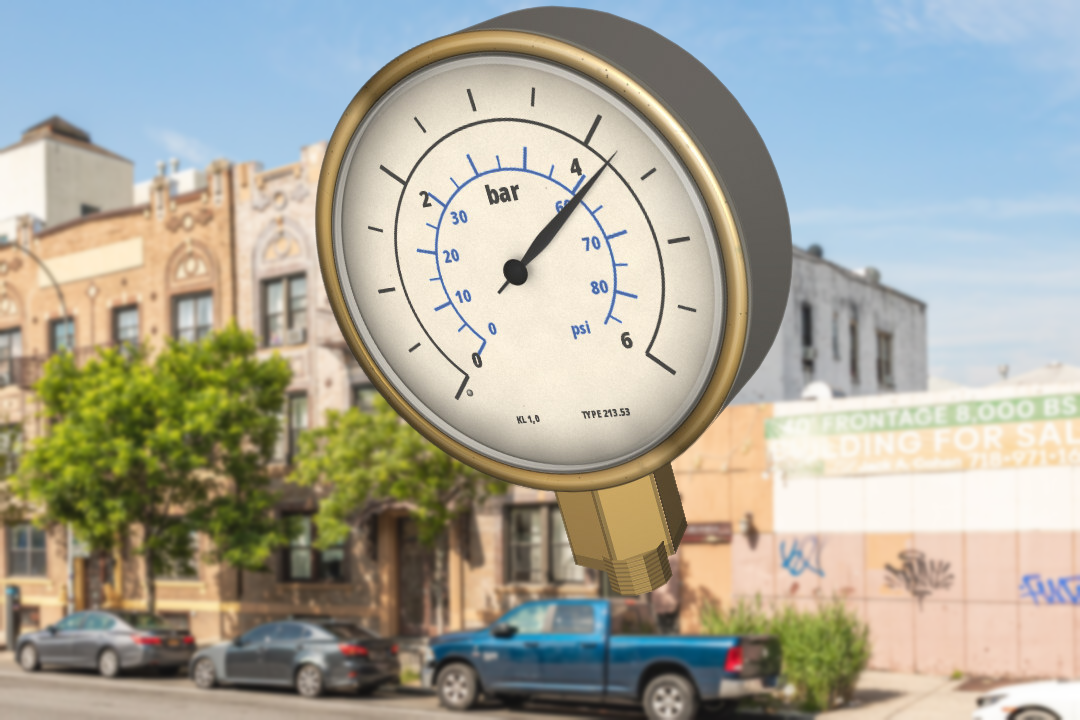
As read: 4.25 bar
